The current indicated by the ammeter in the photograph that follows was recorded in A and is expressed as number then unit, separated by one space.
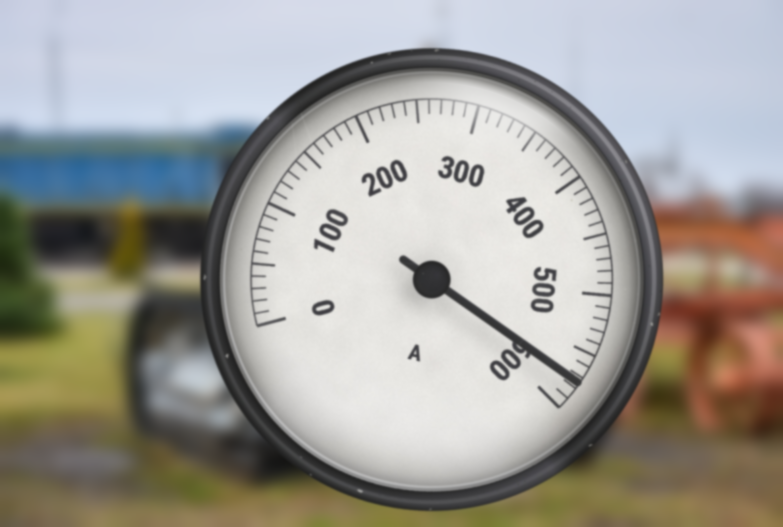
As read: 575 A
